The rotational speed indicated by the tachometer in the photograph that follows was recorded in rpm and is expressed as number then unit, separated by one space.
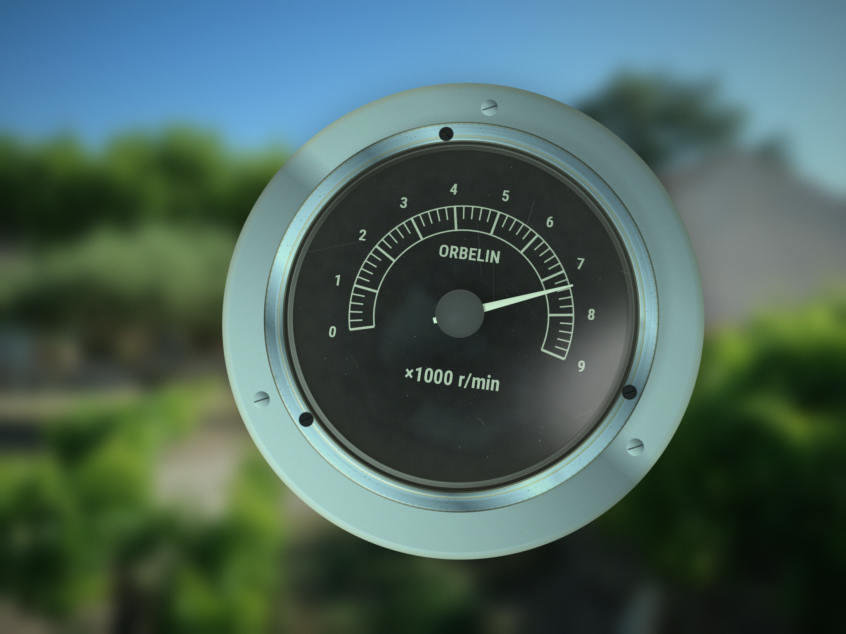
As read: 7400 rpm
